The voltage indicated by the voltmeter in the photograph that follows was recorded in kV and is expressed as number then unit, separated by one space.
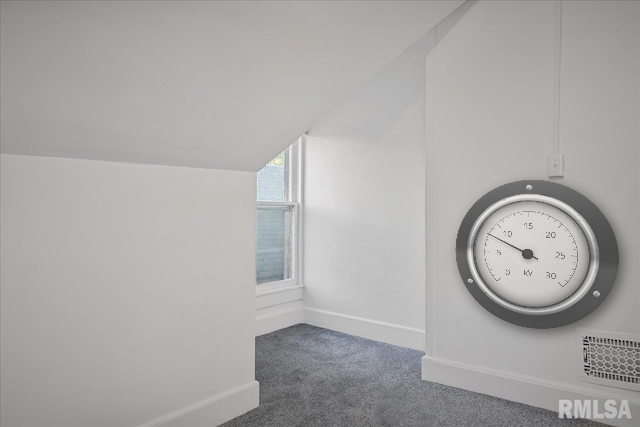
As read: 8 kV
